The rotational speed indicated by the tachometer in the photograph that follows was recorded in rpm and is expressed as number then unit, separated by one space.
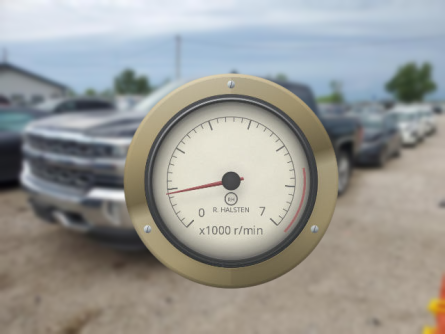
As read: 900 rpm
